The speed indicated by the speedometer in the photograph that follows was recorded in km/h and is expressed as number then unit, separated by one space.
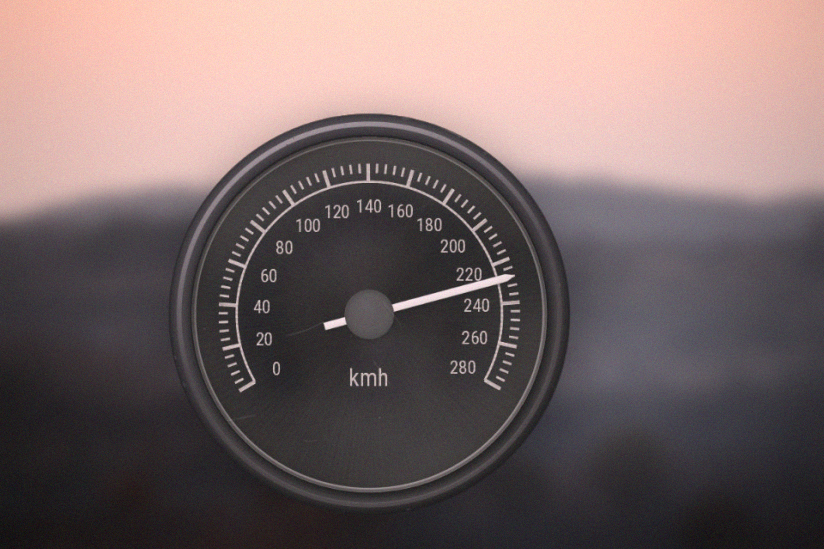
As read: 228 km/h
